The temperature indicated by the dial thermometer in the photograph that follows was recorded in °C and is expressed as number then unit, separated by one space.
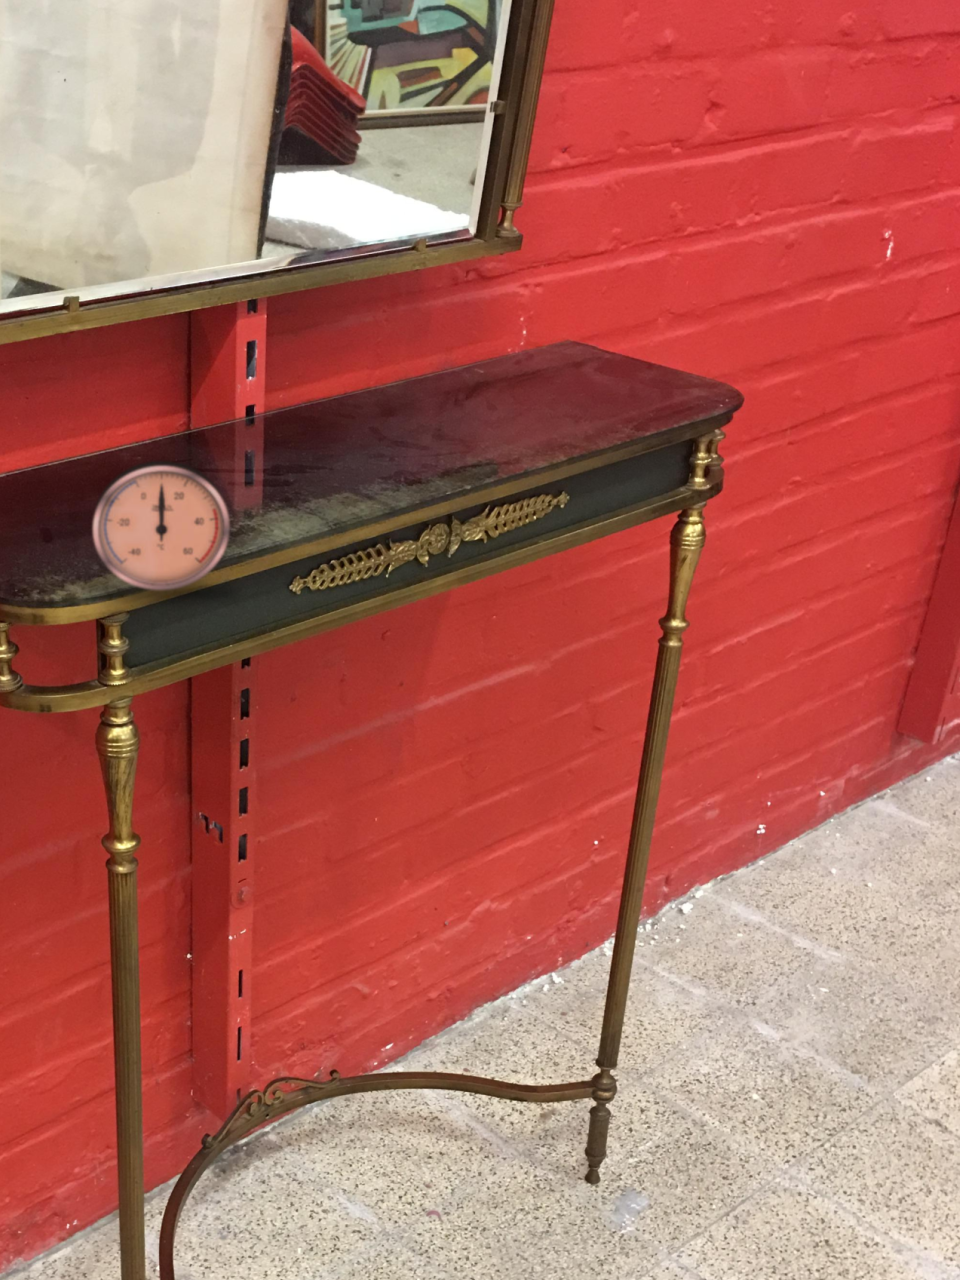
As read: 10 °C
